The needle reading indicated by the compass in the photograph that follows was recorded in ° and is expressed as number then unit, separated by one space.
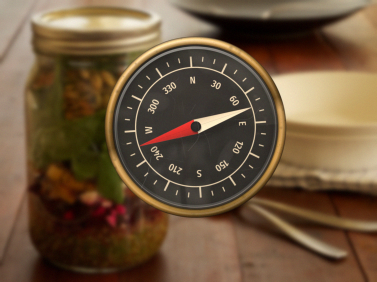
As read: 255 °
